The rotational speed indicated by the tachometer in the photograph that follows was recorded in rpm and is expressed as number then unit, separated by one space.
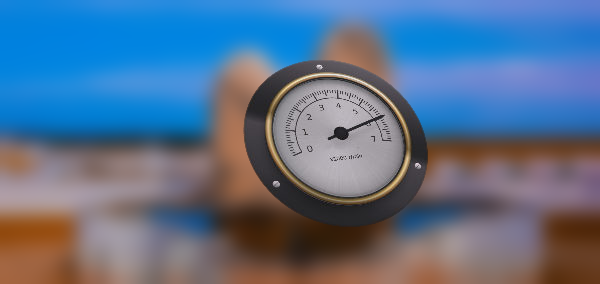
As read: 6000 rpm
